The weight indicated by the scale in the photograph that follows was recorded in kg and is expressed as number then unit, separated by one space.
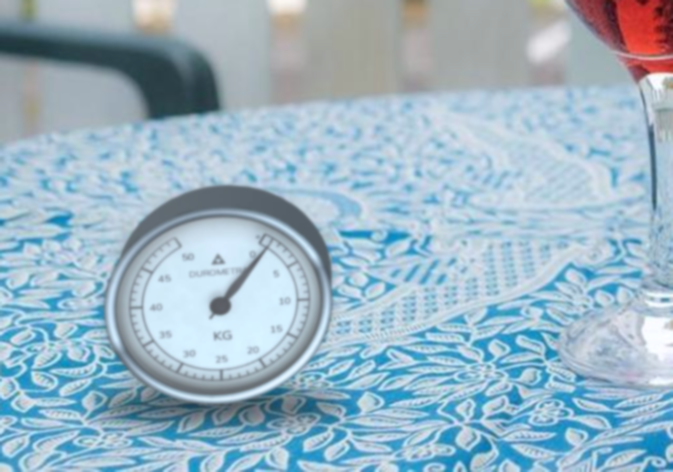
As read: 1 kg
